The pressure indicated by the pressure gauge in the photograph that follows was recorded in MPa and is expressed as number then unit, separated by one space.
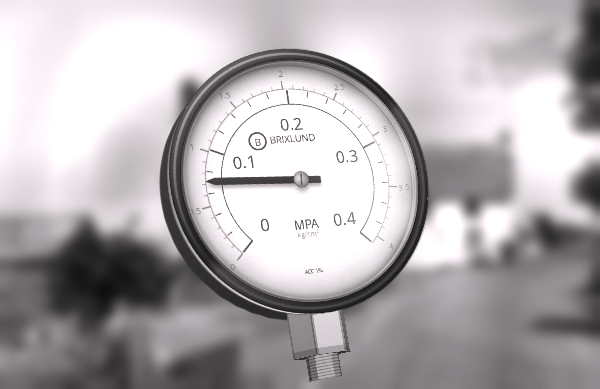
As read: 0.07 MPa
